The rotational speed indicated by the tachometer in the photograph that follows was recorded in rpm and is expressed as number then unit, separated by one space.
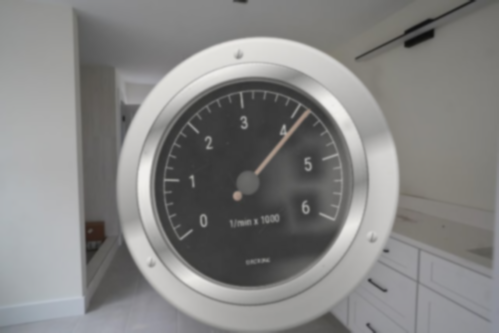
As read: 4200 rpm
